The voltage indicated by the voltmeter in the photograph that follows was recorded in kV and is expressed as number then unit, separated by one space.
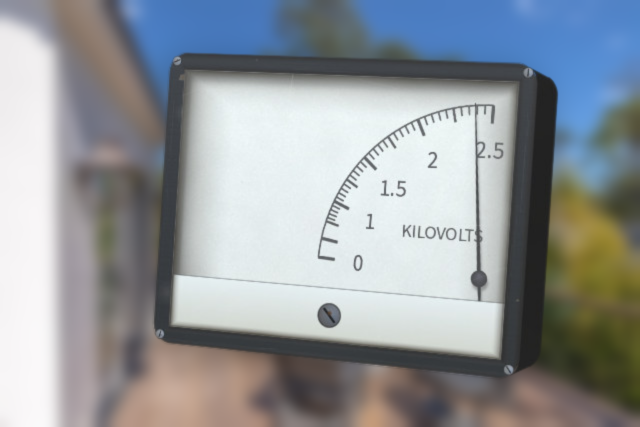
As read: 2.4 kV
